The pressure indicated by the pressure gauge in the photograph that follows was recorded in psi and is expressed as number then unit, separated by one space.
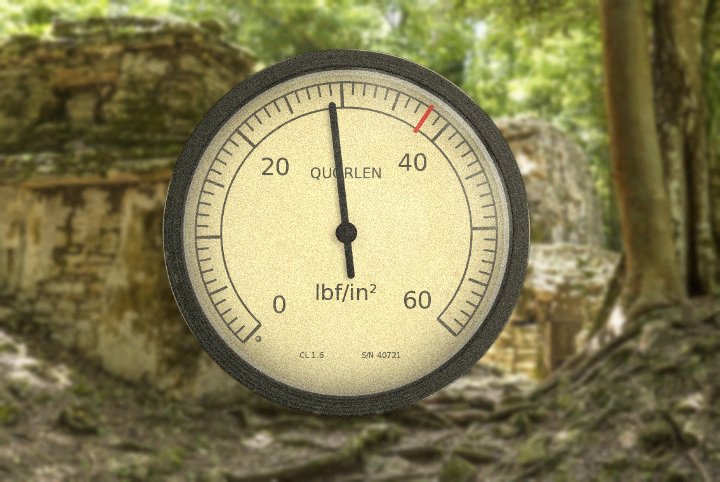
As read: 29 psi
